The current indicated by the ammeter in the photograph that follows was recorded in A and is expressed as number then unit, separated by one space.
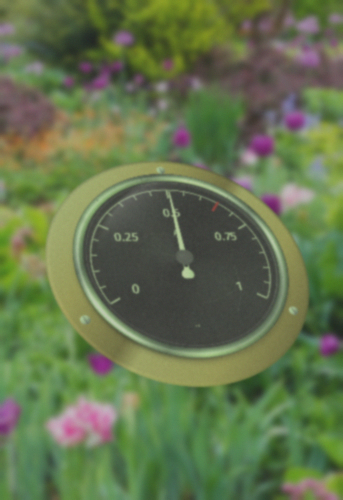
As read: 0.5 A
